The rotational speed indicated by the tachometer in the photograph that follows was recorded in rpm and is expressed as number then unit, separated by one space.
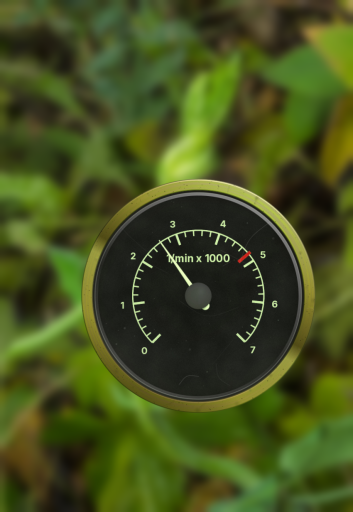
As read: 2600 rpm
